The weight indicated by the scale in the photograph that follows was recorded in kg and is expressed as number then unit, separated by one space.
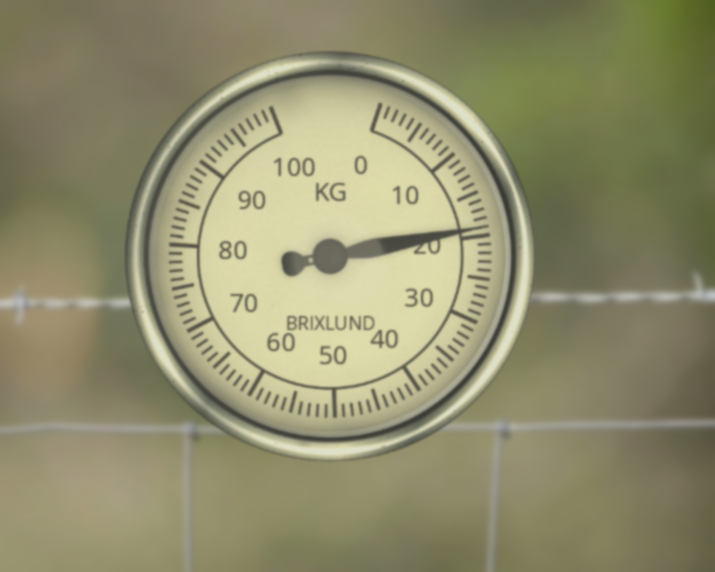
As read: 19 kg
